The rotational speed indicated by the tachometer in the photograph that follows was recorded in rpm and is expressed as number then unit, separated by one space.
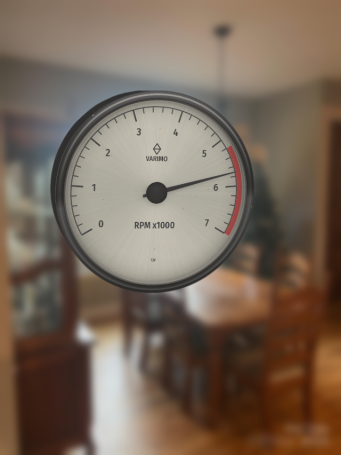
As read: 5700 rpm
